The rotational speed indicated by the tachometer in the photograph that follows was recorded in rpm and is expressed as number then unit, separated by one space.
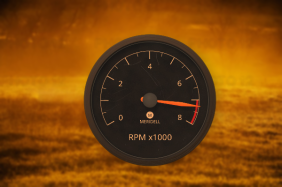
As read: 7250 rpm
